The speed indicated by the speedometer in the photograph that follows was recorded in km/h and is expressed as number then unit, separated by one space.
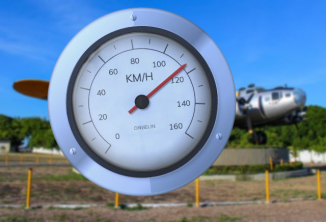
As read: 115 km/h
